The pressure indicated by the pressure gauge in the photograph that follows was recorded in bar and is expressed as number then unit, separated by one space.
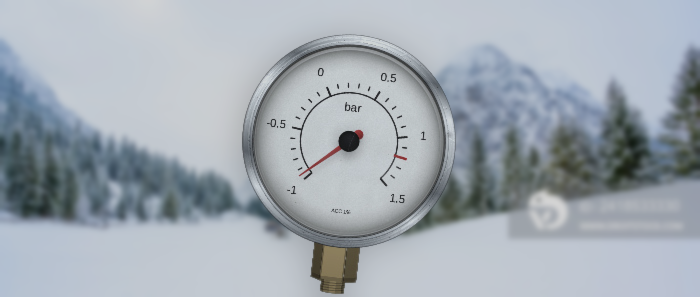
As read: -0.95 bar
